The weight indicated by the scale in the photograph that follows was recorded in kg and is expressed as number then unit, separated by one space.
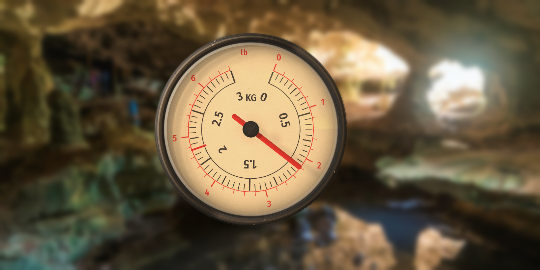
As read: 1 kg
